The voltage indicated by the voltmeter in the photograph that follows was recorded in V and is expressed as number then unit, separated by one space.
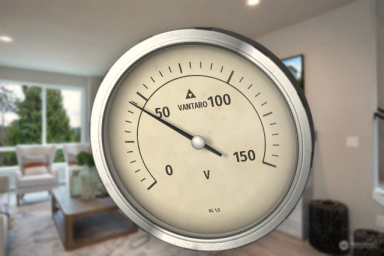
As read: 45 V
